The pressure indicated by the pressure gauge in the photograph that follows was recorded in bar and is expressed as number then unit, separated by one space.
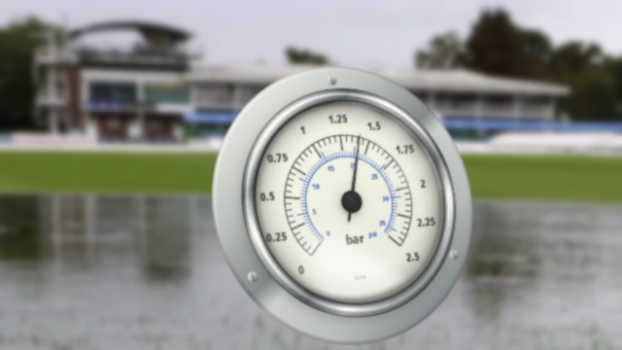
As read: 1.4 bar
